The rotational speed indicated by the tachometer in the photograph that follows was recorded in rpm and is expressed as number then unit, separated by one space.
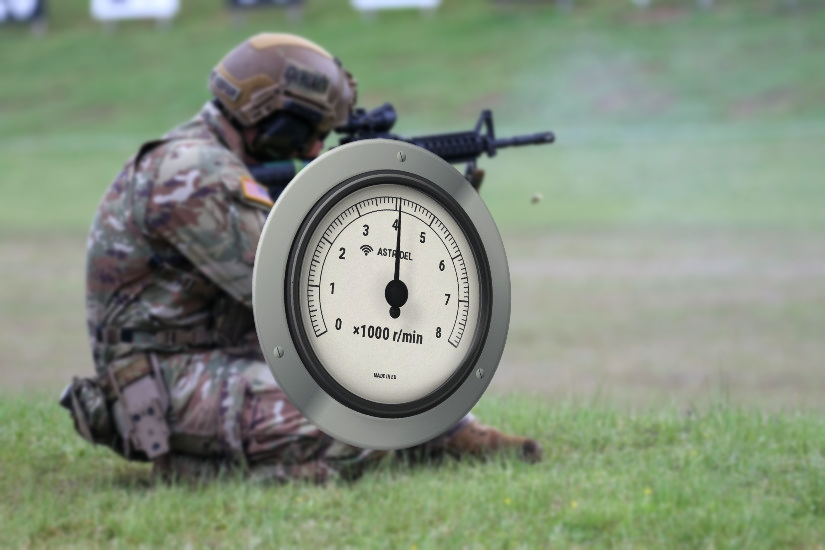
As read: 4000 rpm
